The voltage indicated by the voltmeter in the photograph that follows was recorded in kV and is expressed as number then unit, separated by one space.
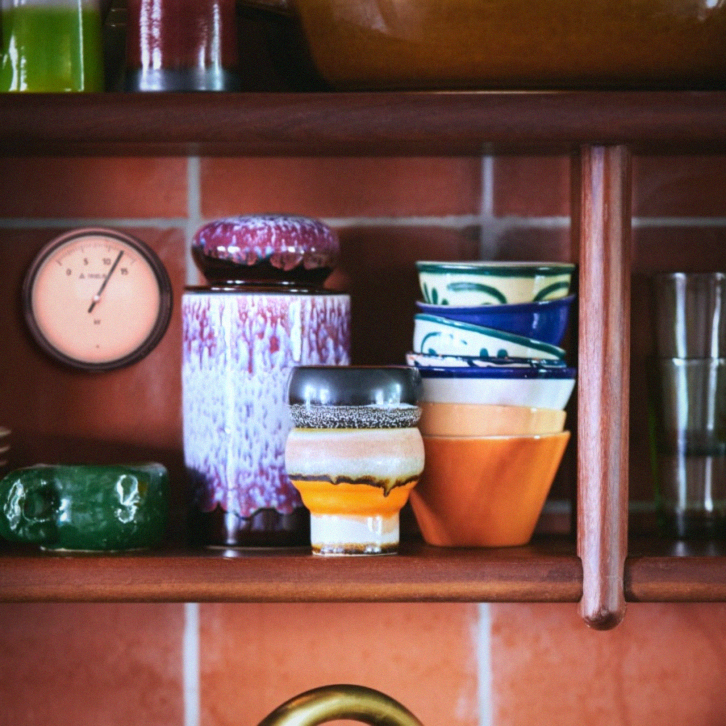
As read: 12.5 kV
